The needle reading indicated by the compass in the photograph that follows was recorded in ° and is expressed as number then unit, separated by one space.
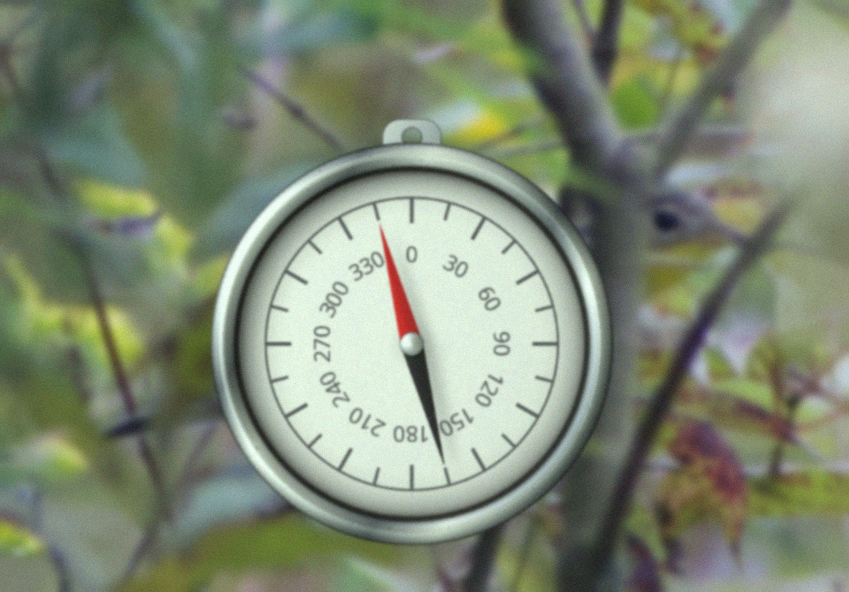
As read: 345 °
